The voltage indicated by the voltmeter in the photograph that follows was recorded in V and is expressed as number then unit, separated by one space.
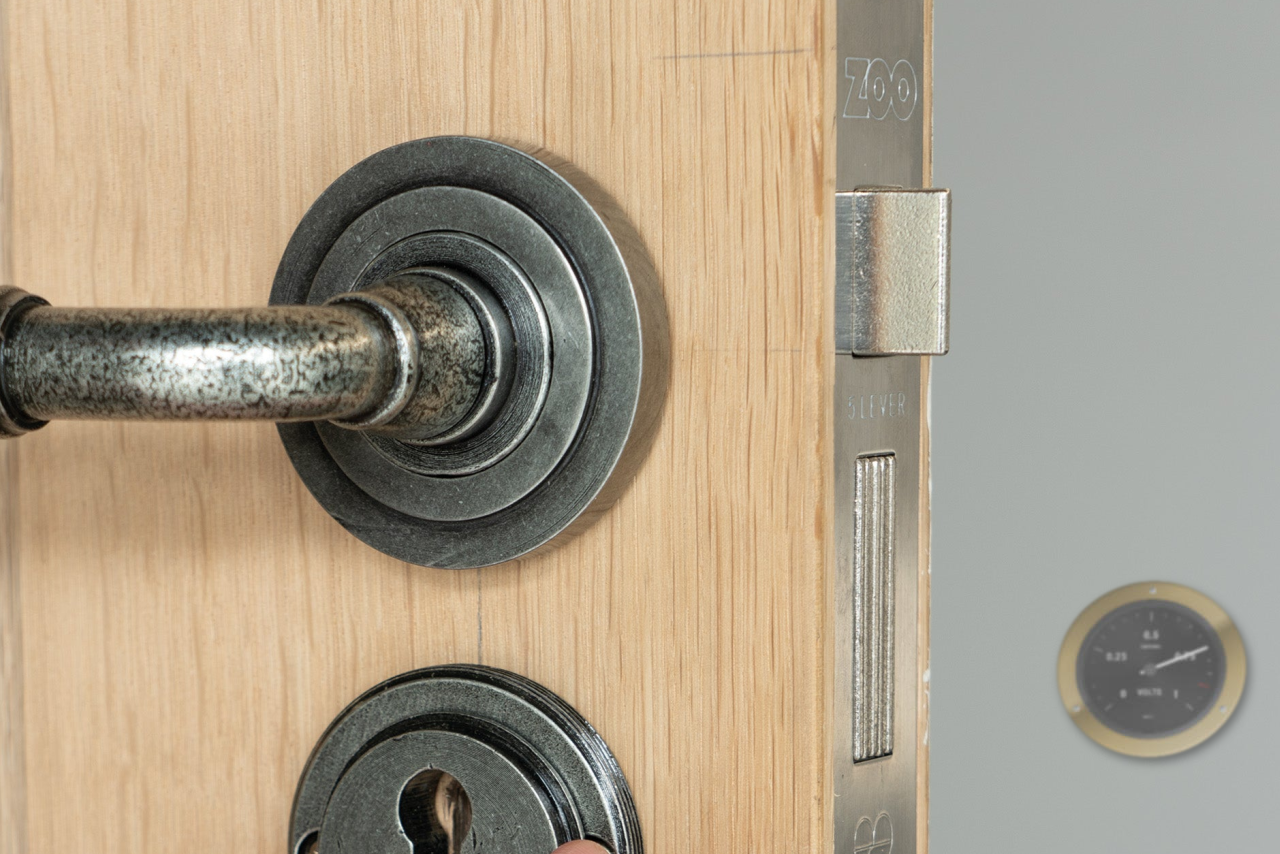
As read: 0.75 V
